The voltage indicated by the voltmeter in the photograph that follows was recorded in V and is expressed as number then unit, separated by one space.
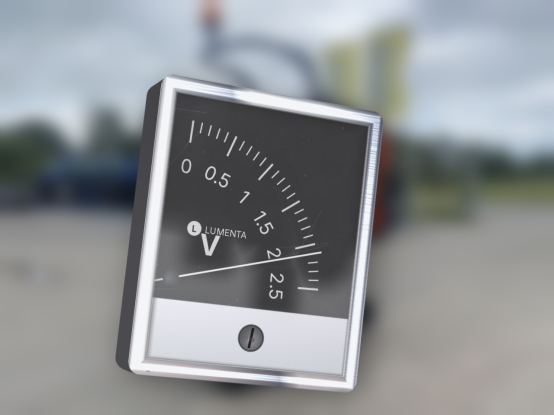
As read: 2.1 V
